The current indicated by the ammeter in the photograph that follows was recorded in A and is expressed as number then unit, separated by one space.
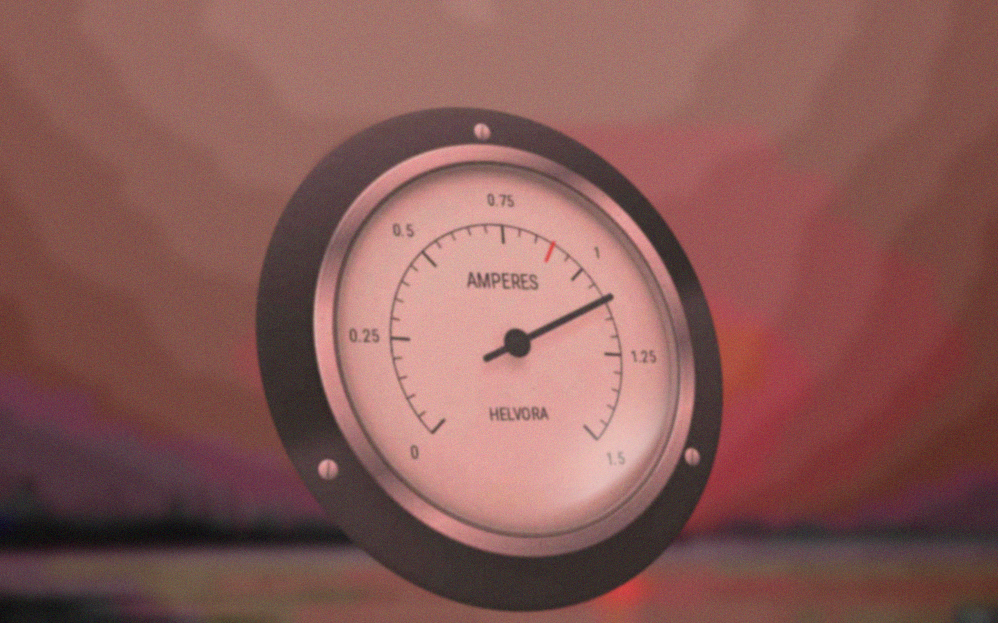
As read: 1.1 A
